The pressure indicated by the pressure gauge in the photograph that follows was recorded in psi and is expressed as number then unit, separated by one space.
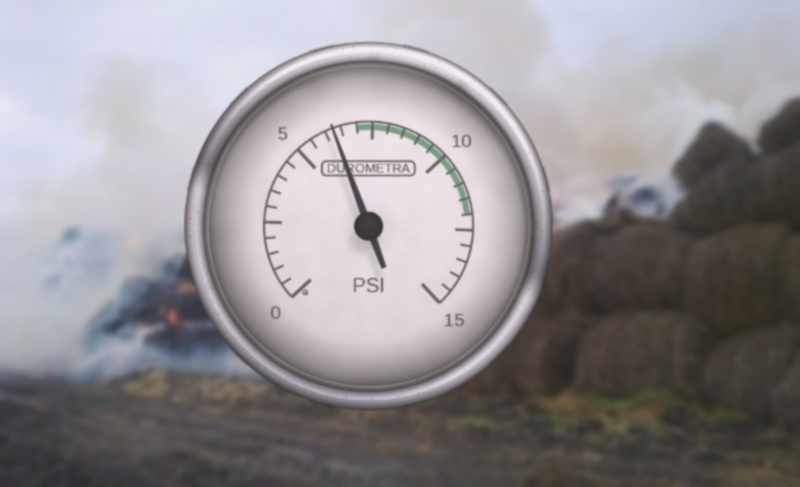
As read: 6.25 psi
